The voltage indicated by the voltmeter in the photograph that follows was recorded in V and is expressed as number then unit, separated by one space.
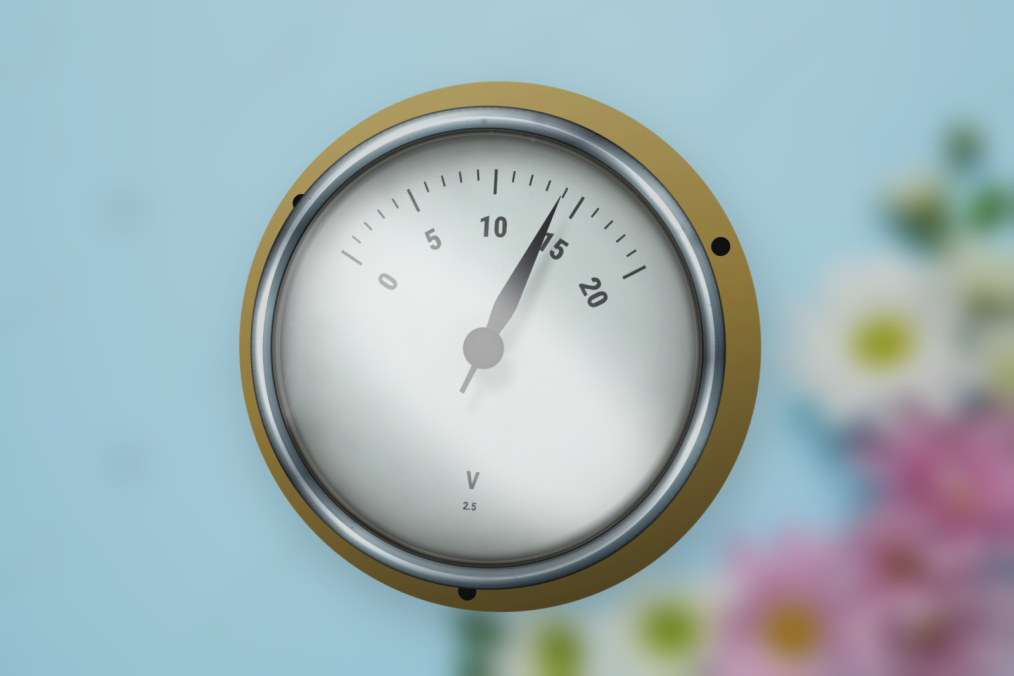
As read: 14 V
